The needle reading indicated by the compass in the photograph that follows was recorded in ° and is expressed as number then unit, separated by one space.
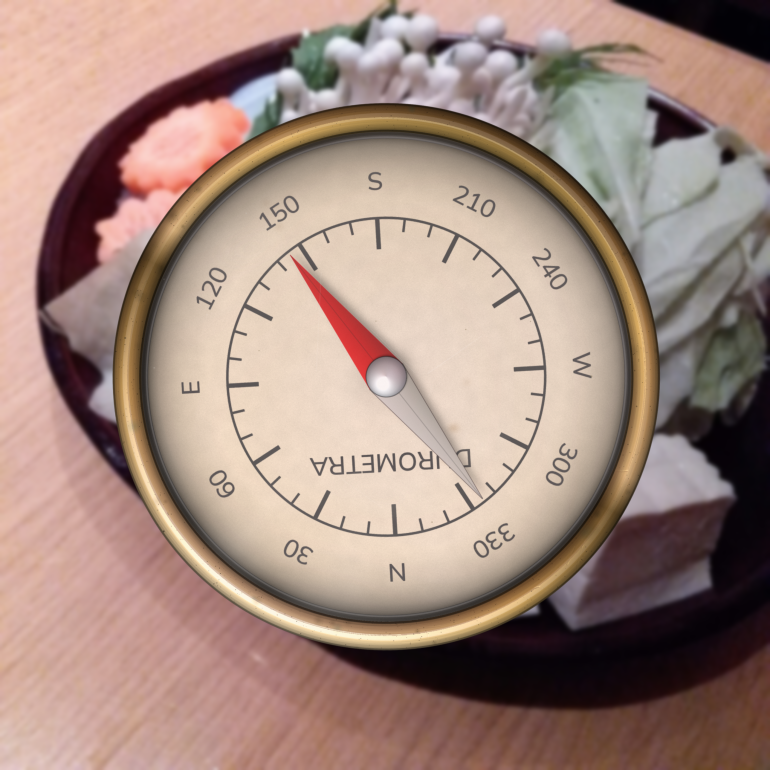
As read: 145 °
